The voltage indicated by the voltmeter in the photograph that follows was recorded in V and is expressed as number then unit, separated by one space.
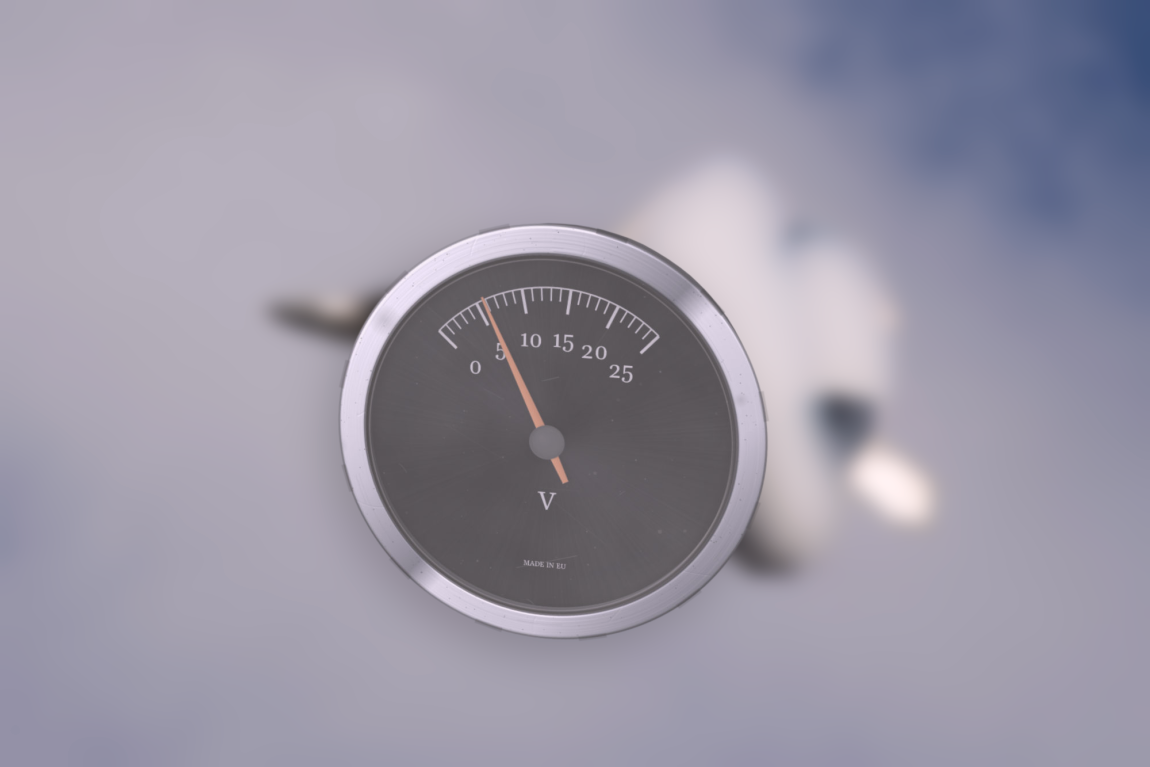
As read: 6 V
